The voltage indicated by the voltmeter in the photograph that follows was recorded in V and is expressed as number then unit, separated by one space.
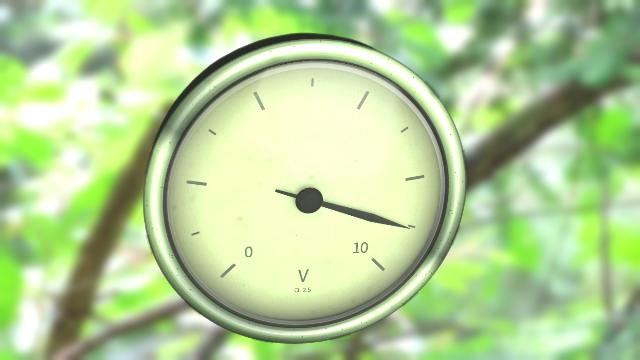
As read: 9 V
